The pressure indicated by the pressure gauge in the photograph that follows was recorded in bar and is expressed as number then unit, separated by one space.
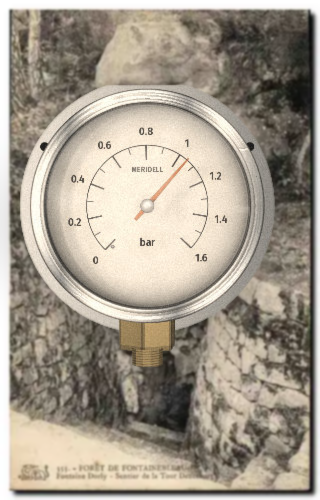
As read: 1.05 bar
